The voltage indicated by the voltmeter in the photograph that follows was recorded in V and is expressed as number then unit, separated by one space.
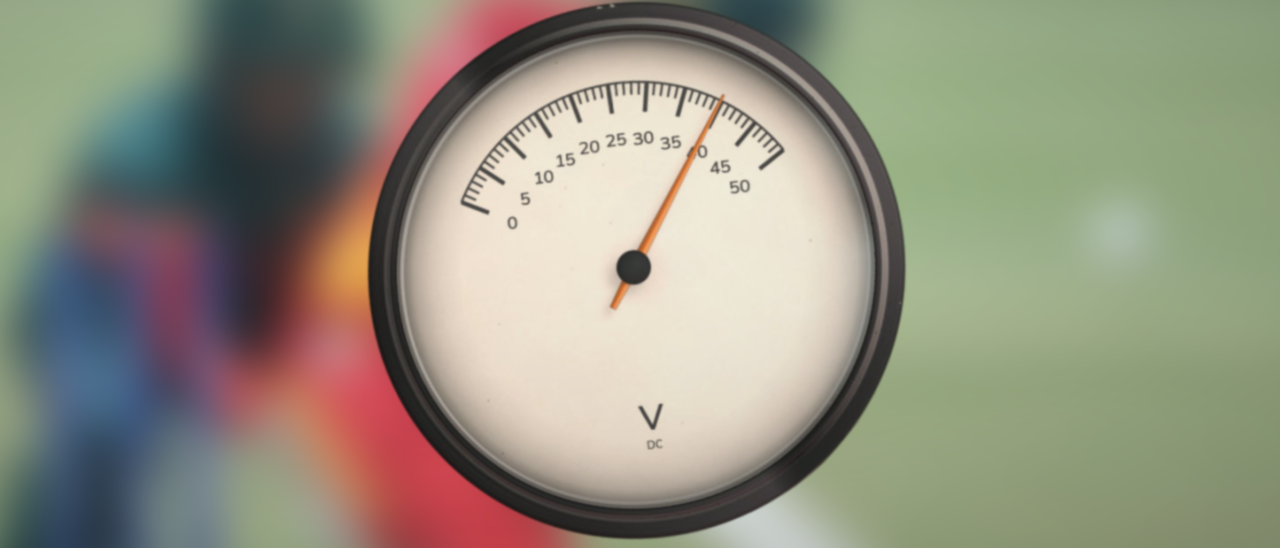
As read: 40 V
